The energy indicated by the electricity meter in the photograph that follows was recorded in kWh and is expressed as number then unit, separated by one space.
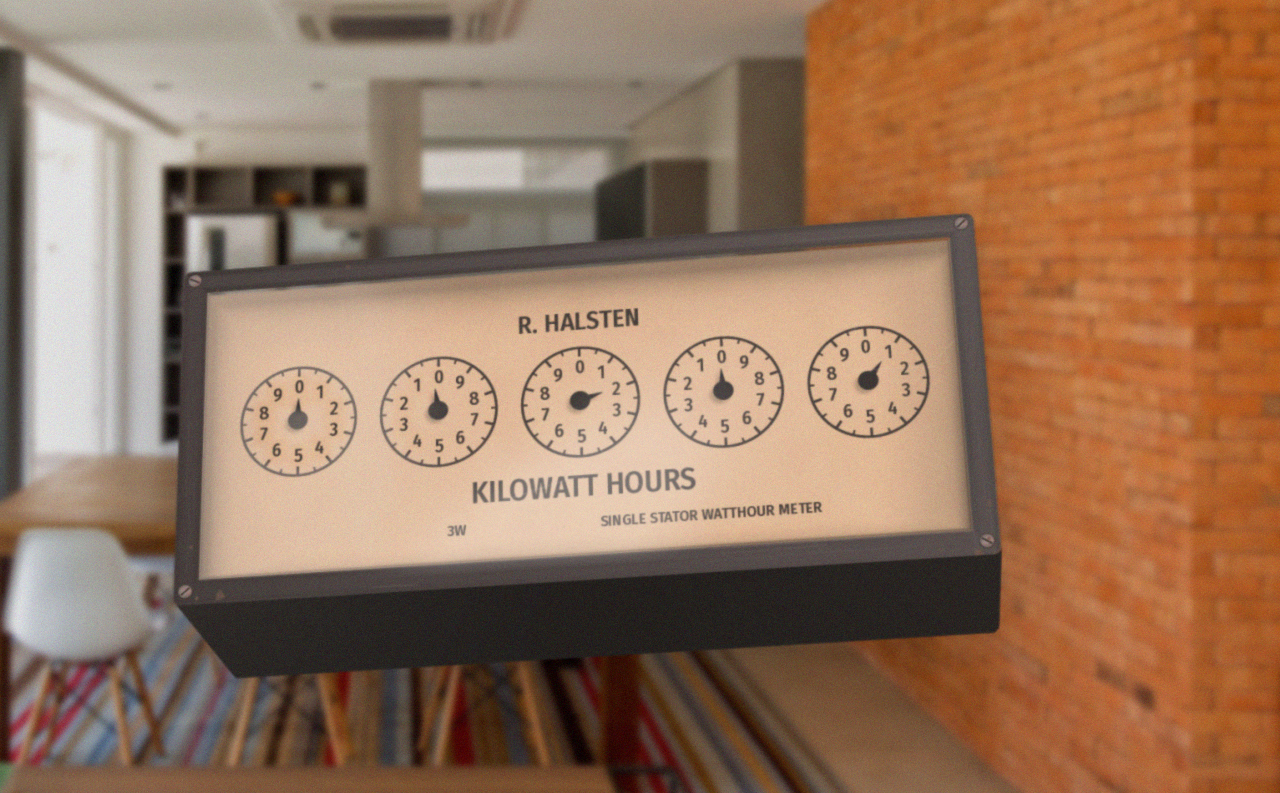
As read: 201 kWh
